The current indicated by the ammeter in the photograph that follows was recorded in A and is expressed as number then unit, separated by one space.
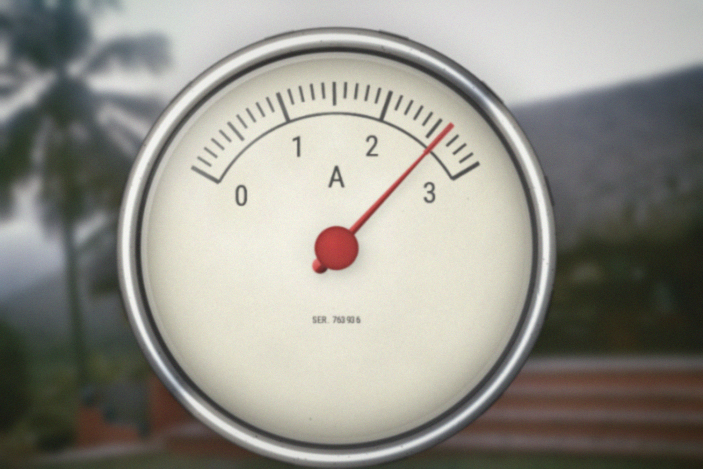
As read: 2.6 A
